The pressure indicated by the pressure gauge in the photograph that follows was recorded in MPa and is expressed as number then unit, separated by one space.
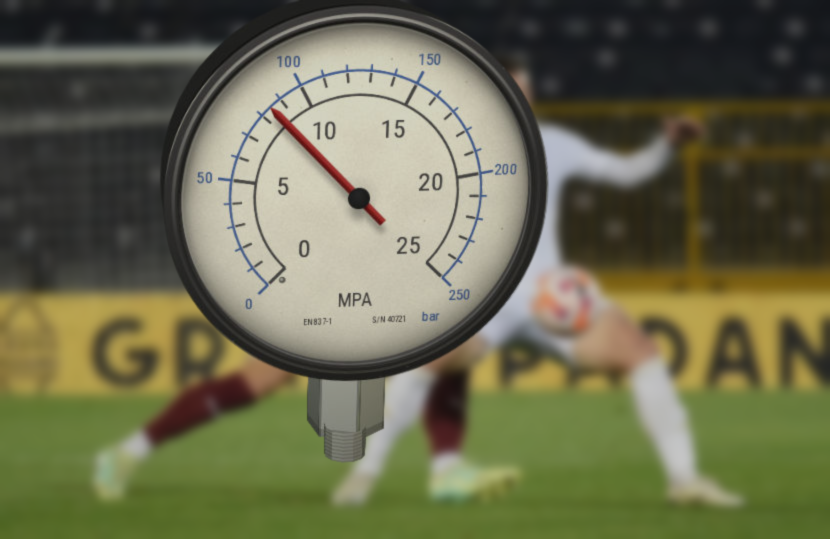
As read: 8.5 MPa
